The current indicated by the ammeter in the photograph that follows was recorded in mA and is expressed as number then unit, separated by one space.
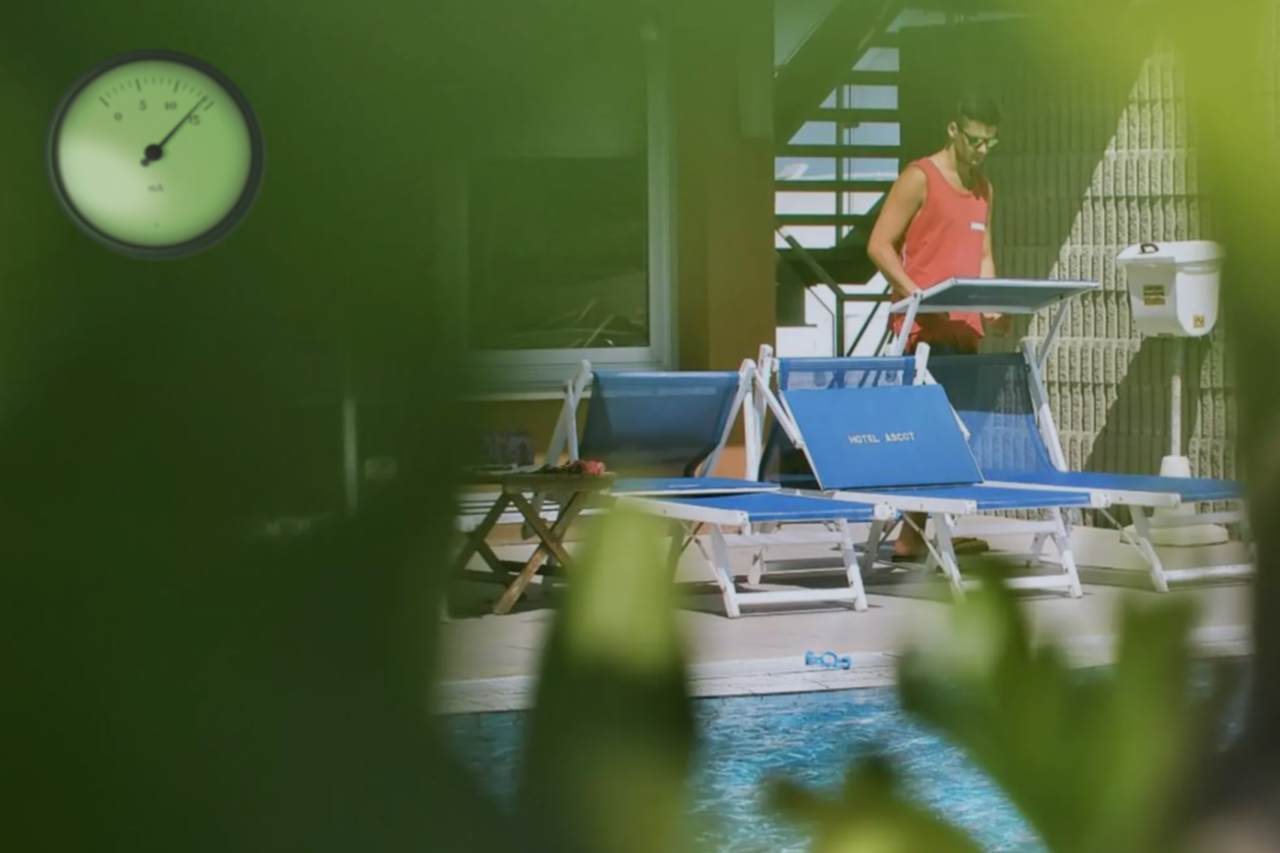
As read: 14 mA
